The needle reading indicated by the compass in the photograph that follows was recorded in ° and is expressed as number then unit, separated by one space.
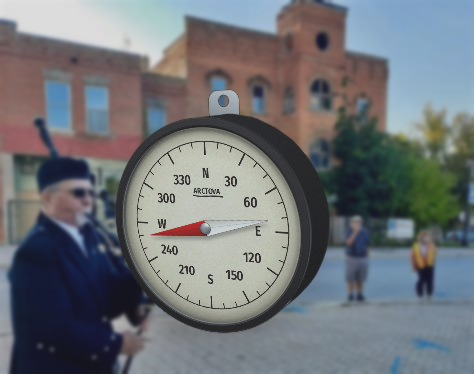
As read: 260 °
